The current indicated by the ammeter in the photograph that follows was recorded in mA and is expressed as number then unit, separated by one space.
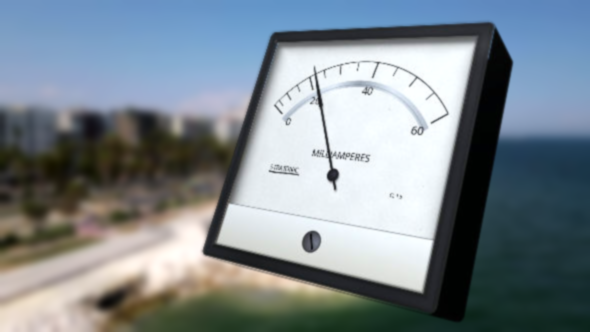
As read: 22.5 mA
